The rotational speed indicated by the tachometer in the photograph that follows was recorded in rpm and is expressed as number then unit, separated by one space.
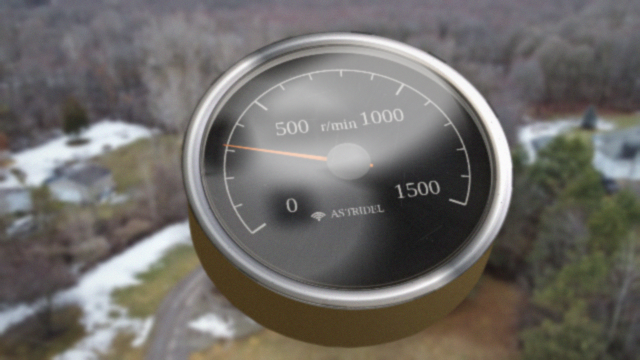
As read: 300 rpm
